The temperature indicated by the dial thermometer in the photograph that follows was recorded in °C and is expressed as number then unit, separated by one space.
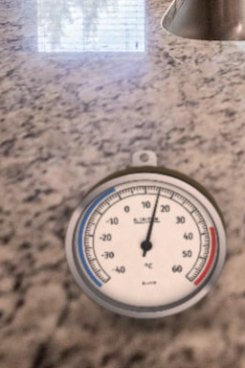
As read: 15 °C
